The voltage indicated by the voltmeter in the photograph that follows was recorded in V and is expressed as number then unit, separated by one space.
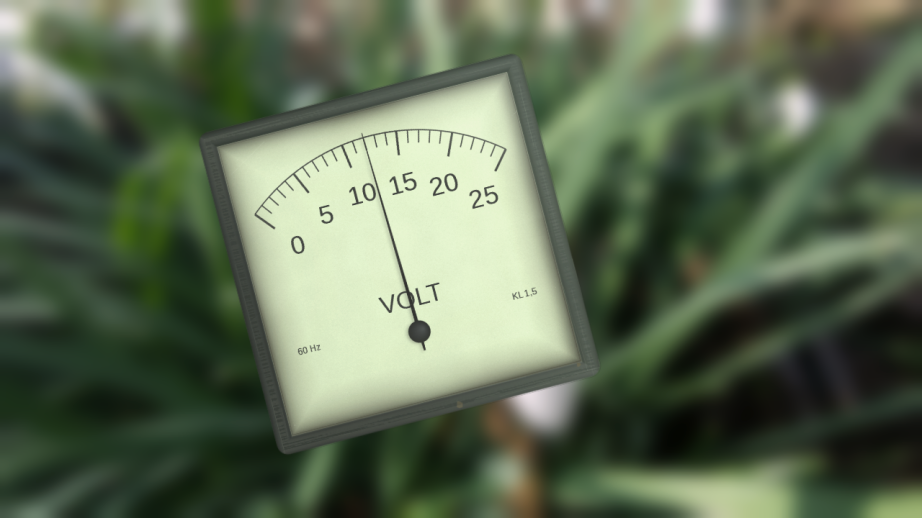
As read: 12 V
